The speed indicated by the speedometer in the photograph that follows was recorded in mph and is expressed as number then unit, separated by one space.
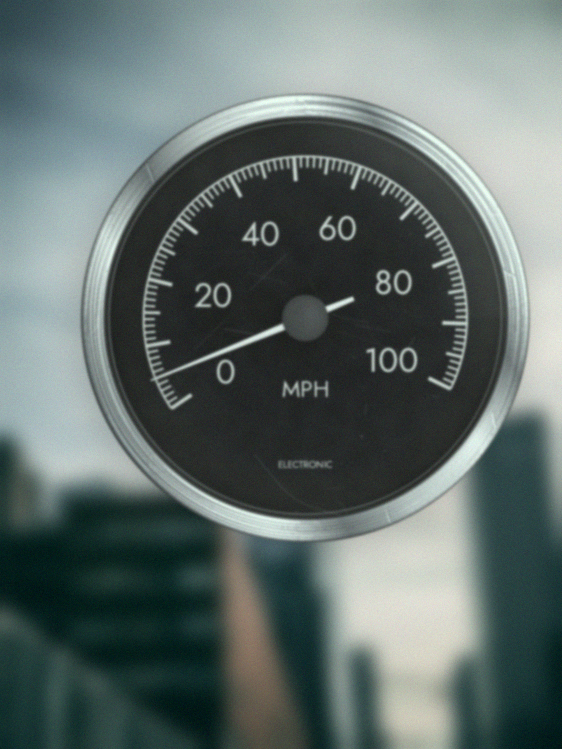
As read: 5 mph
